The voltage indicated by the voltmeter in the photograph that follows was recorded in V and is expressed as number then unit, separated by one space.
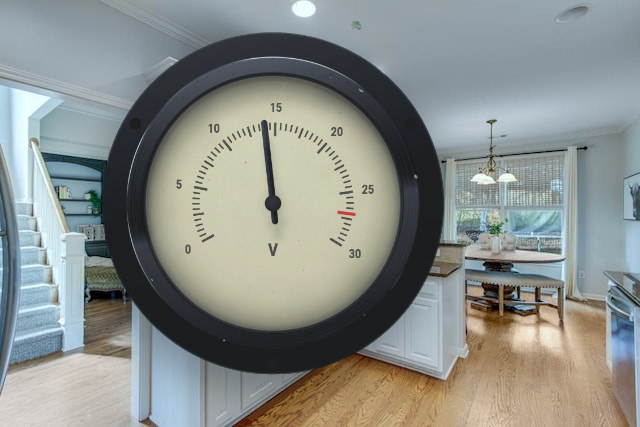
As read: 14 V
